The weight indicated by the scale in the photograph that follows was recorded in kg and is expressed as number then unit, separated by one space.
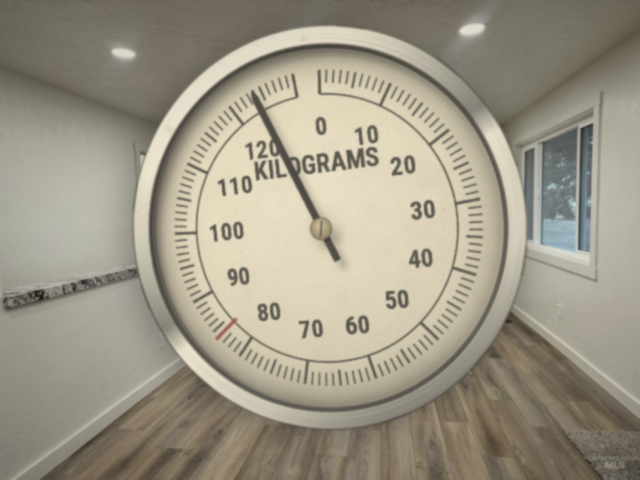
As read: 124 kg
